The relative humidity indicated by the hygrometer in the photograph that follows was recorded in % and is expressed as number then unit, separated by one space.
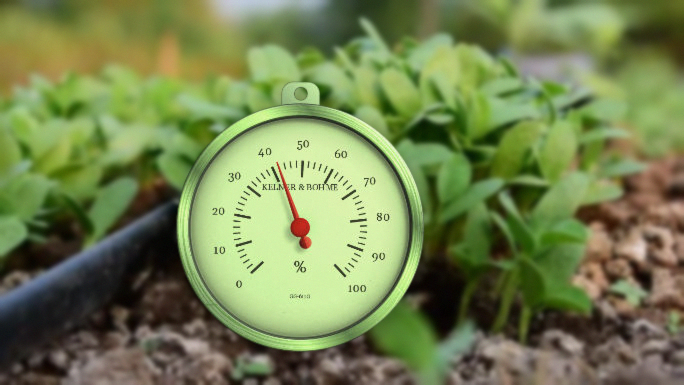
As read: 42 %
